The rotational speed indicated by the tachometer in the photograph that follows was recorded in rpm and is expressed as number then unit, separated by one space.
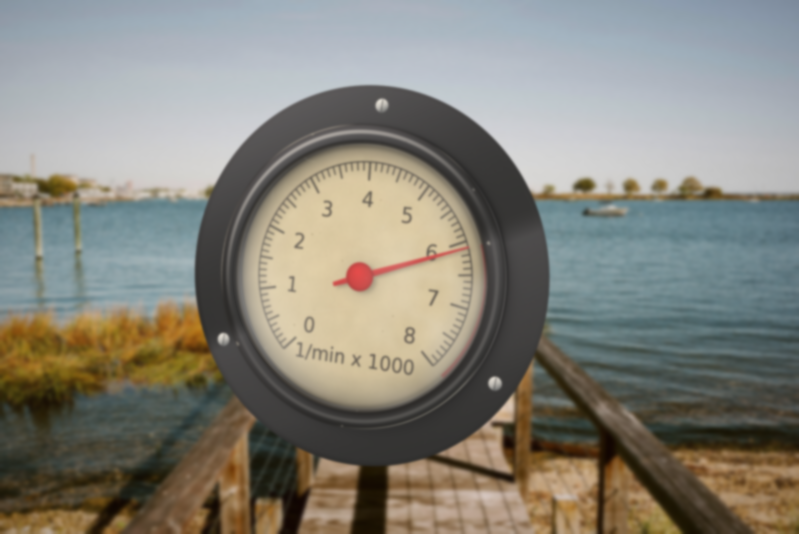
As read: 6100 rpm
